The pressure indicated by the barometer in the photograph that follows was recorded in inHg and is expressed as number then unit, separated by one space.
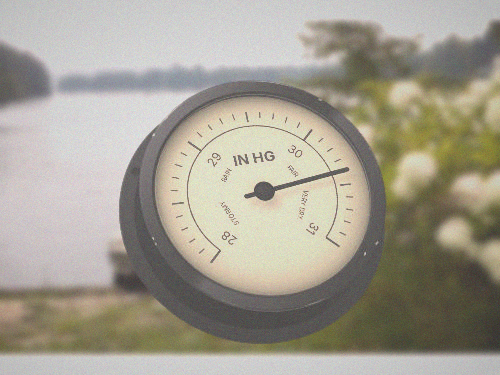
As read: 30.4 inHg
